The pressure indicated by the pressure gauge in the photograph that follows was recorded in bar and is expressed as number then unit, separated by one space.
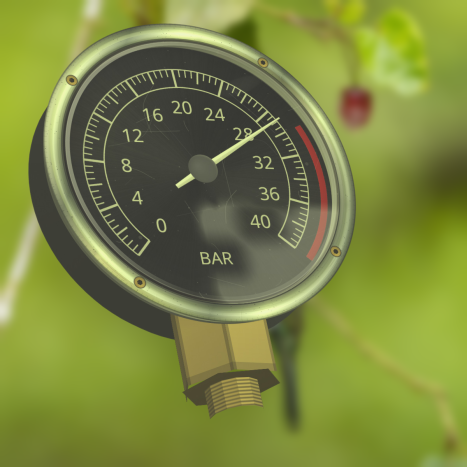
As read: 29 bar
